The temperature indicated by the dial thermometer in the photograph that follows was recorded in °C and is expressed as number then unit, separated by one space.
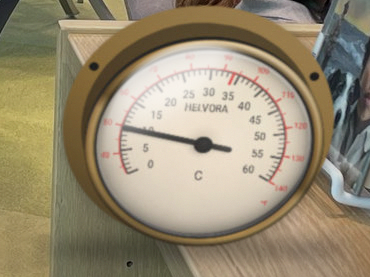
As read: 10 °C
